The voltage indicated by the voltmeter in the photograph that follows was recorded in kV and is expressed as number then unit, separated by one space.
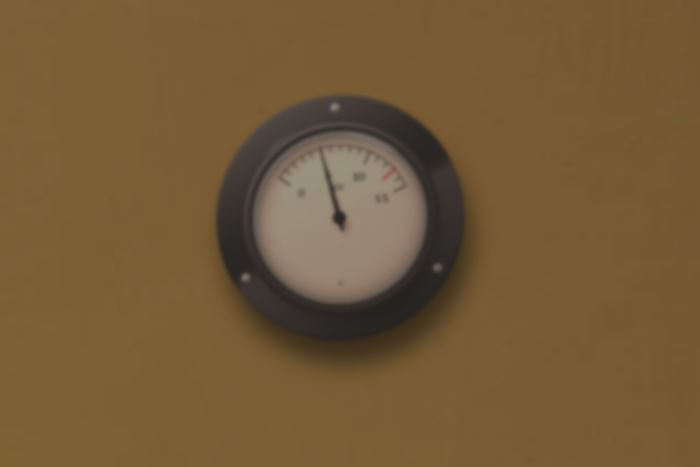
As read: 5 kV
